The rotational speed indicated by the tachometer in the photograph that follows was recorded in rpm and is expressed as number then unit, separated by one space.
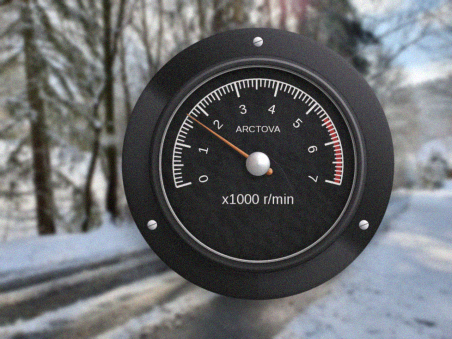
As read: 1700 rpm
